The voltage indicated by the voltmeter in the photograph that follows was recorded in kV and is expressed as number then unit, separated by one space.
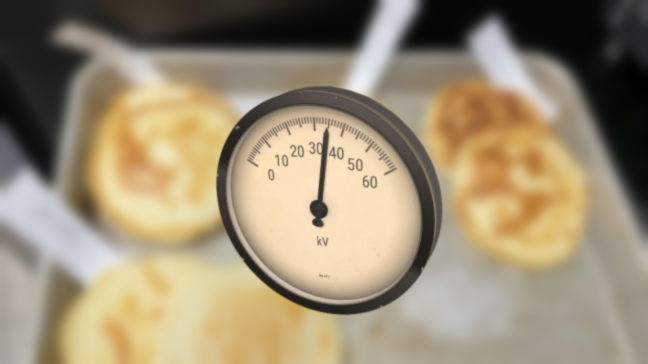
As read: 35 kV
